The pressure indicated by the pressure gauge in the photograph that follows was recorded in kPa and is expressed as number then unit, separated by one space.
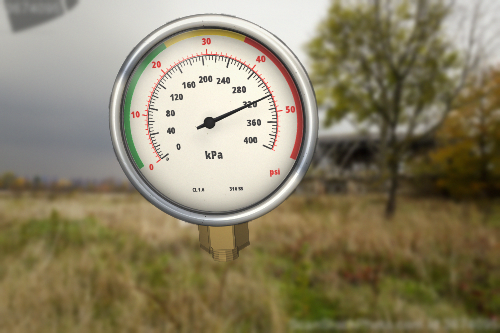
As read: 320 kPa
